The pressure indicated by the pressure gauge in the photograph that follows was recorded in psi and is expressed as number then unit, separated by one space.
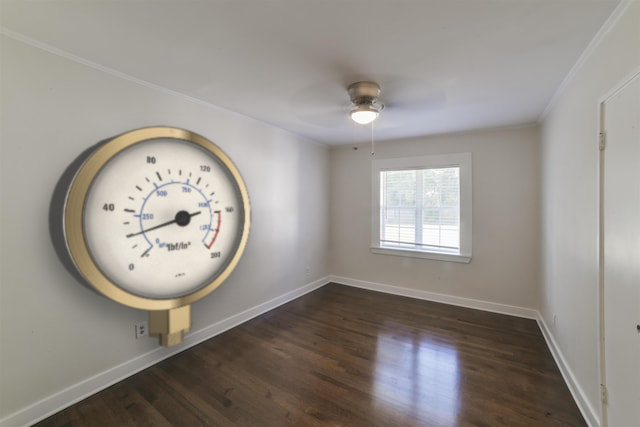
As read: 20 psi
